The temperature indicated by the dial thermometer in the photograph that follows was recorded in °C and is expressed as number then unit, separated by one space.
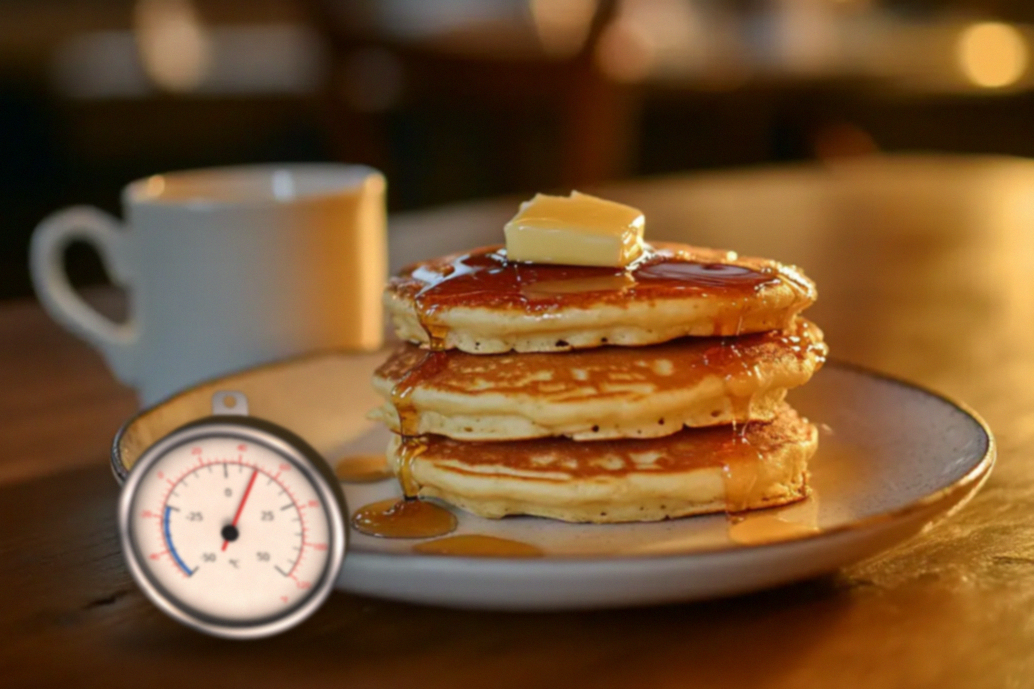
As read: 10 °C
